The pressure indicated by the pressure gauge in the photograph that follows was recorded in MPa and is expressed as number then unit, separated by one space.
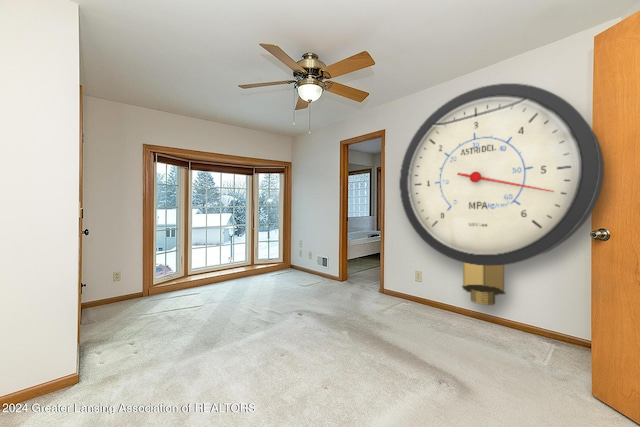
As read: 5.4 MPa
